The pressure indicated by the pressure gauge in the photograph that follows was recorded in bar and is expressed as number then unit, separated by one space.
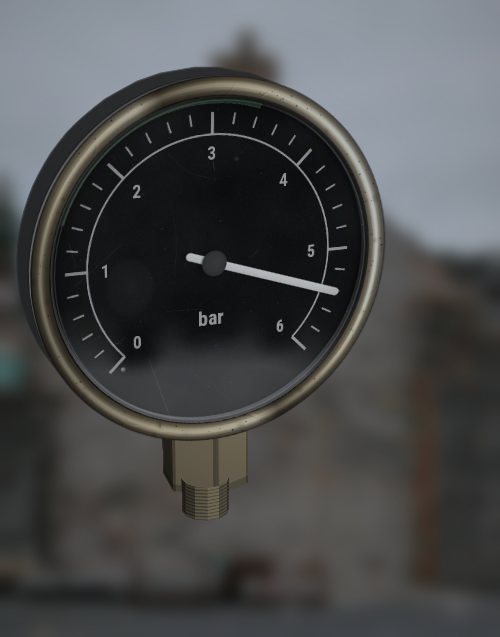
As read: 5.4 bar
